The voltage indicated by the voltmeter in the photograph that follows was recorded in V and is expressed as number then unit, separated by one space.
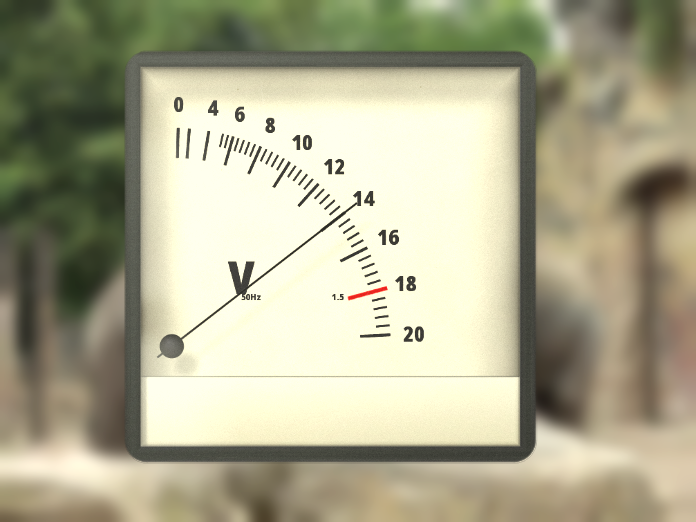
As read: 14 V
